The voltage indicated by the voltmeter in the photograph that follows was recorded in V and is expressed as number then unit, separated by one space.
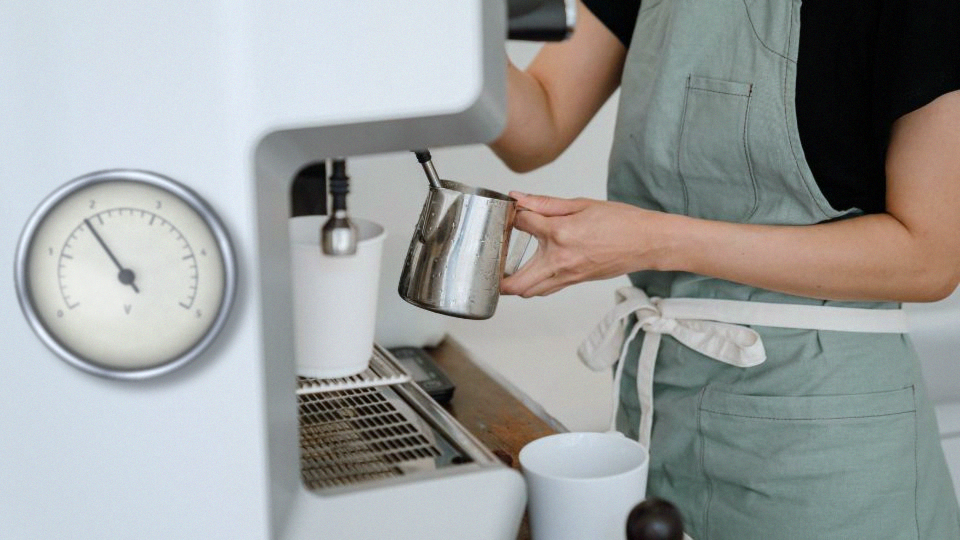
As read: 1.8 V
